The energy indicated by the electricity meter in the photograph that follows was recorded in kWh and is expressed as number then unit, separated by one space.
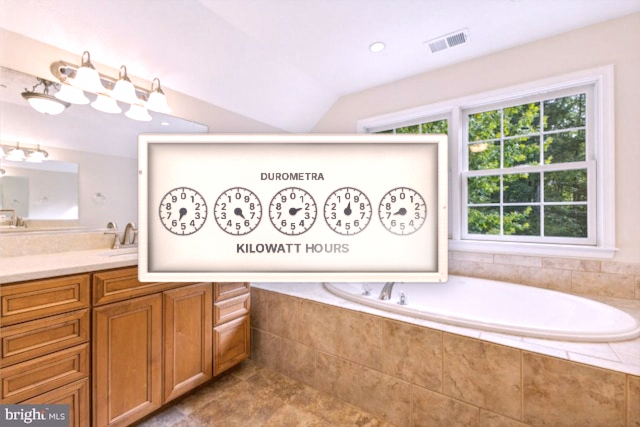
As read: 56197 kWh
